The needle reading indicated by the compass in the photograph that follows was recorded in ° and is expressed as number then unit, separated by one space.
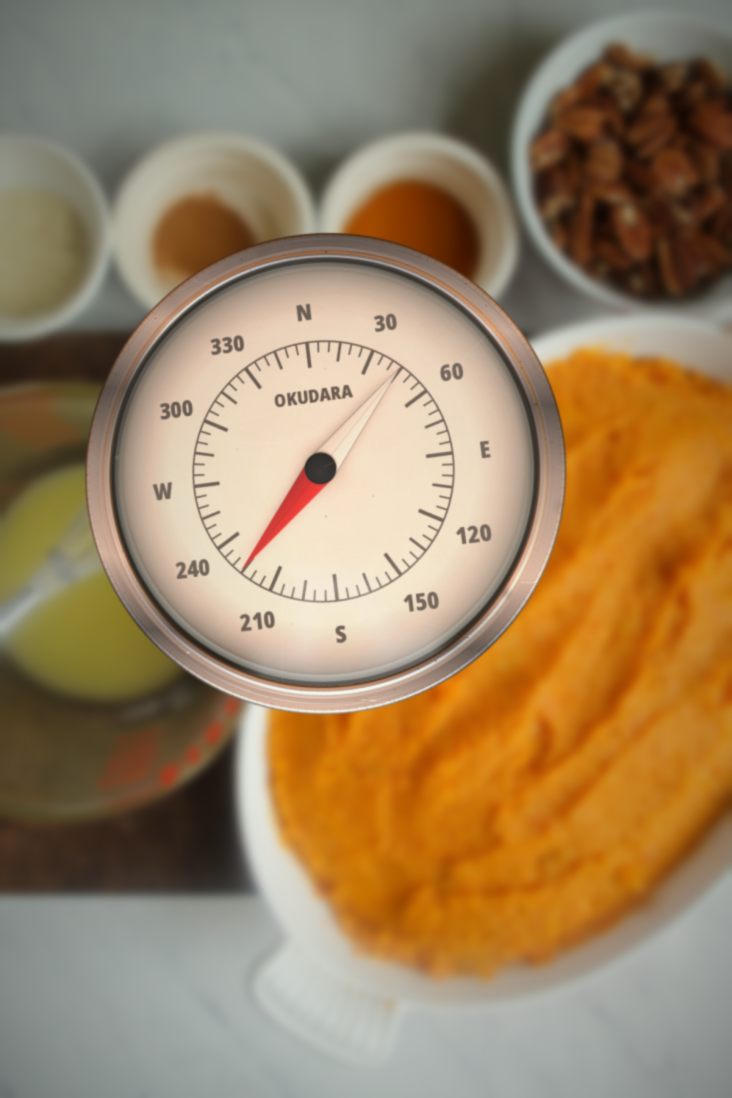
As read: 225 °
